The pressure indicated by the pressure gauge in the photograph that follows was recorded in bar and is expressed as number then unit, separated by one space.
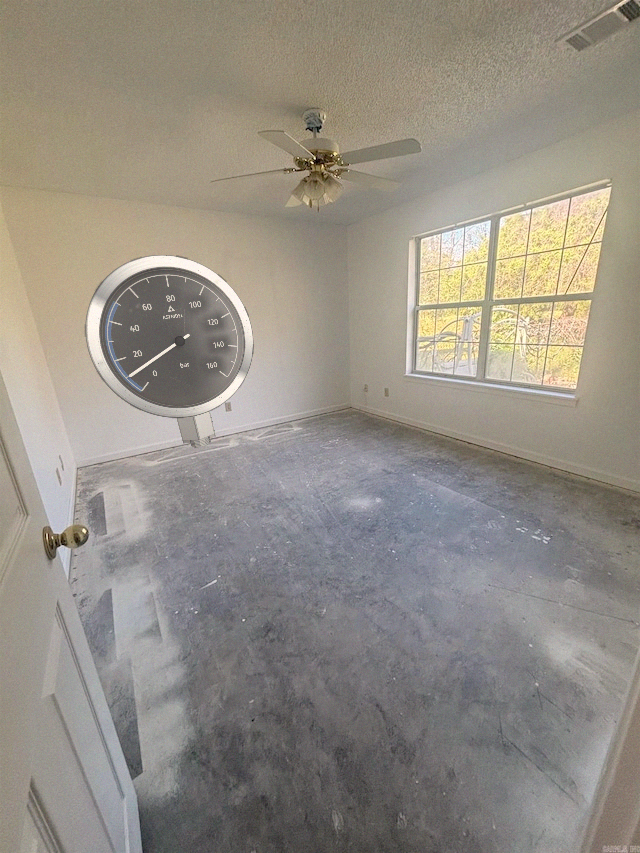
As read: 10 bar
